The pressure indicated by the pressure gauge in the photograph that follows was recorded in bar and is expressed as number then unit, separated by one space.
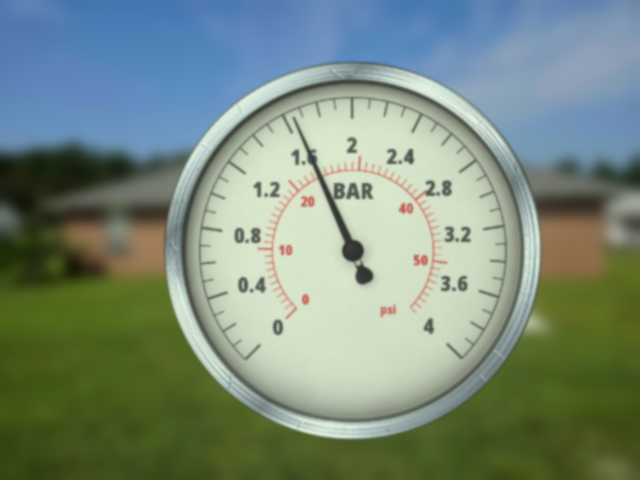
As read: 1.65 bar
